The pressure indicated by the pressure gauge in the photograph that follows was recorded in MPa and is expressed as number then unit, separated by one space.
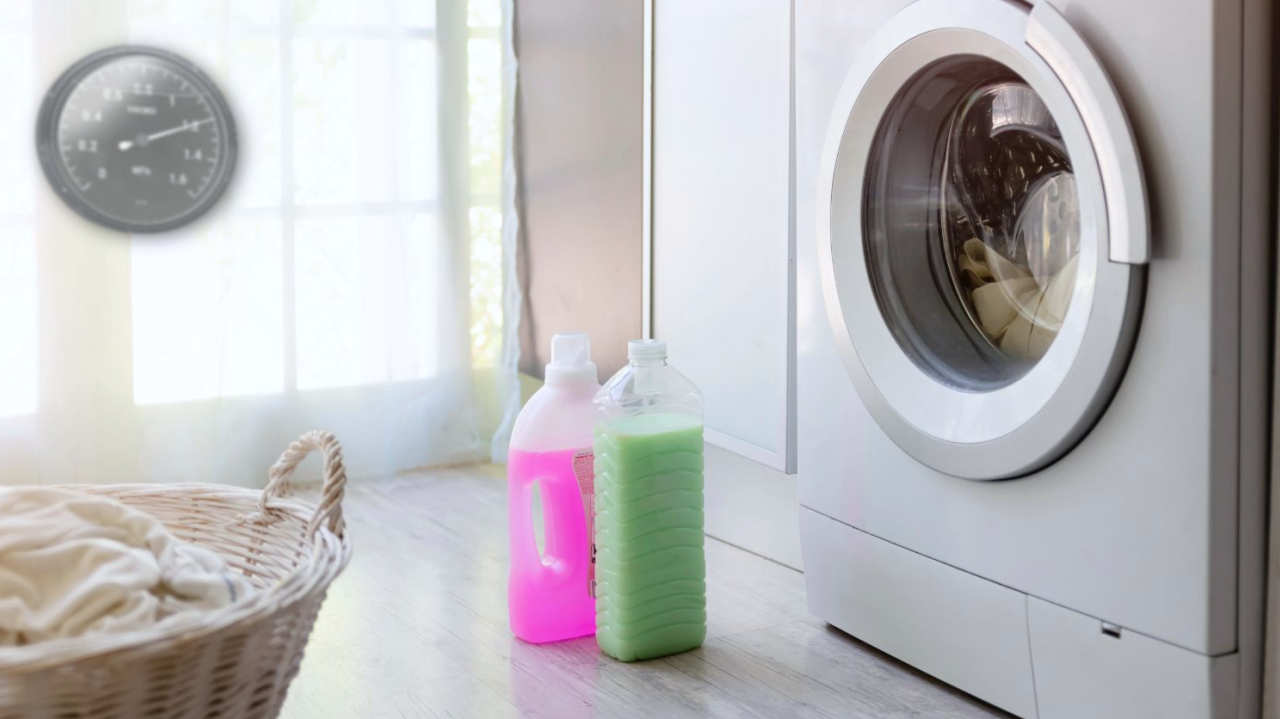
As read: 1.2 MPa
